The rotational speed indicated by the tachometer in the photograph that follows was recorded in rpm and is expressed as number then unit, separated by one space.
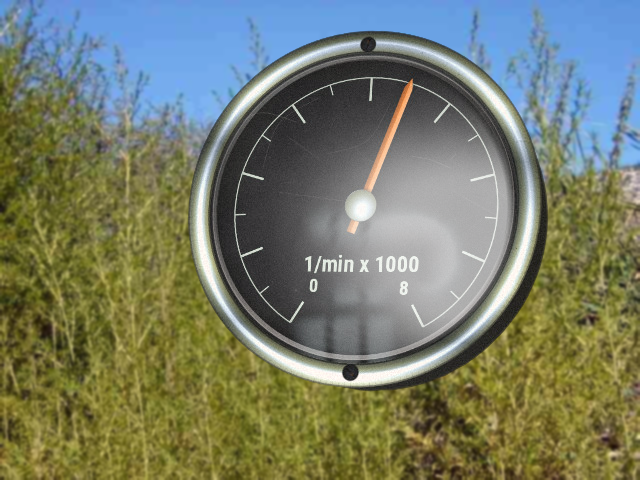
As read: 4500 rpm
